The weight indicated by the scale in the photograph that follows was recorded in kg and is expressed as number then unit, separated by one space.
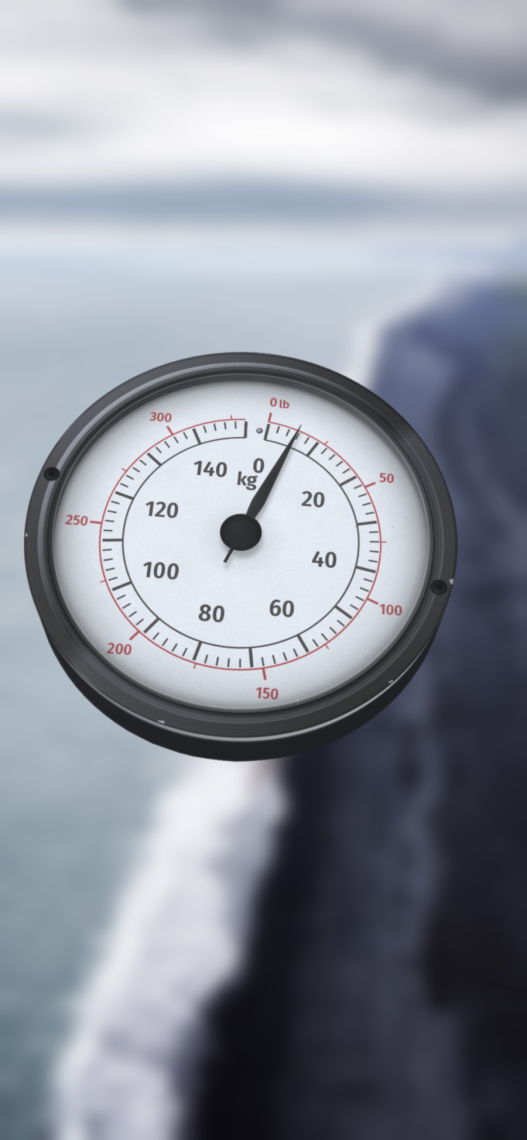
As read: 6 kg
